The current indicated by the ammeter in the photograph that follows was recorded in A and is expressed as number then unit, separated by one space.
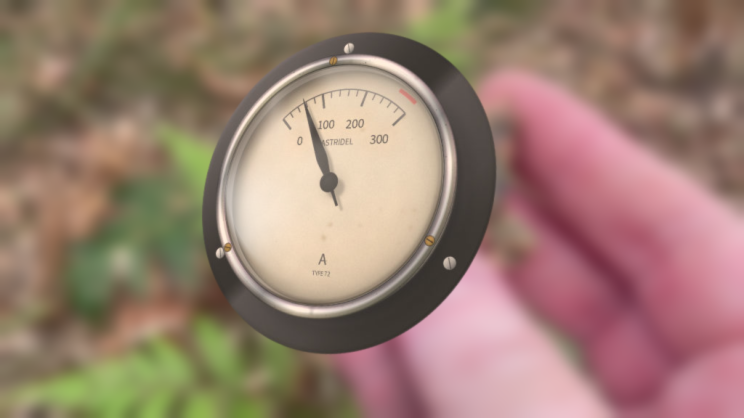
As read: 60 A
